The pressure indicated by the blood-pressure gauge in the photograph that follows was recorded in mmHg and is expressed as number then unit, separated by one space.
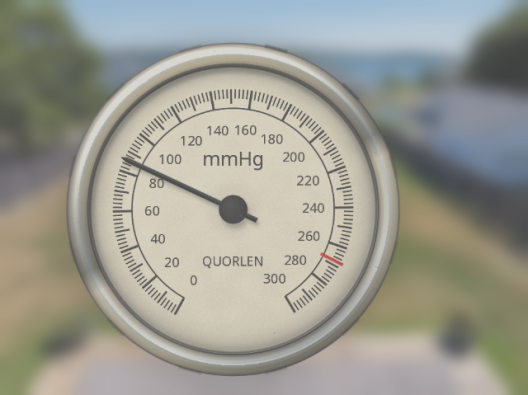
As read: 86 mmHg
